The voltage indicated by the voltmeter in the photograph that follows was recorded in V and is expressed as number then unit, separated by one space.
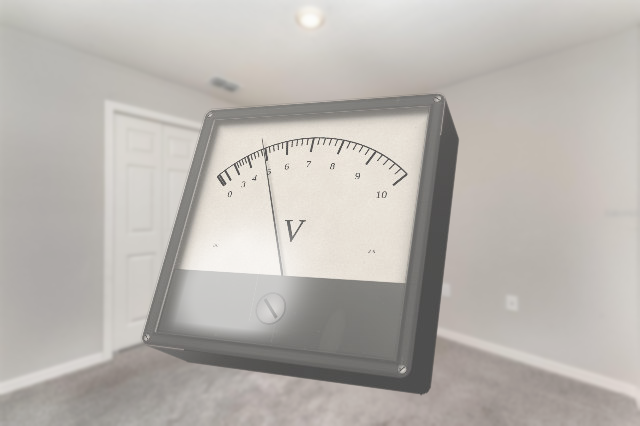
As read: 5 V
